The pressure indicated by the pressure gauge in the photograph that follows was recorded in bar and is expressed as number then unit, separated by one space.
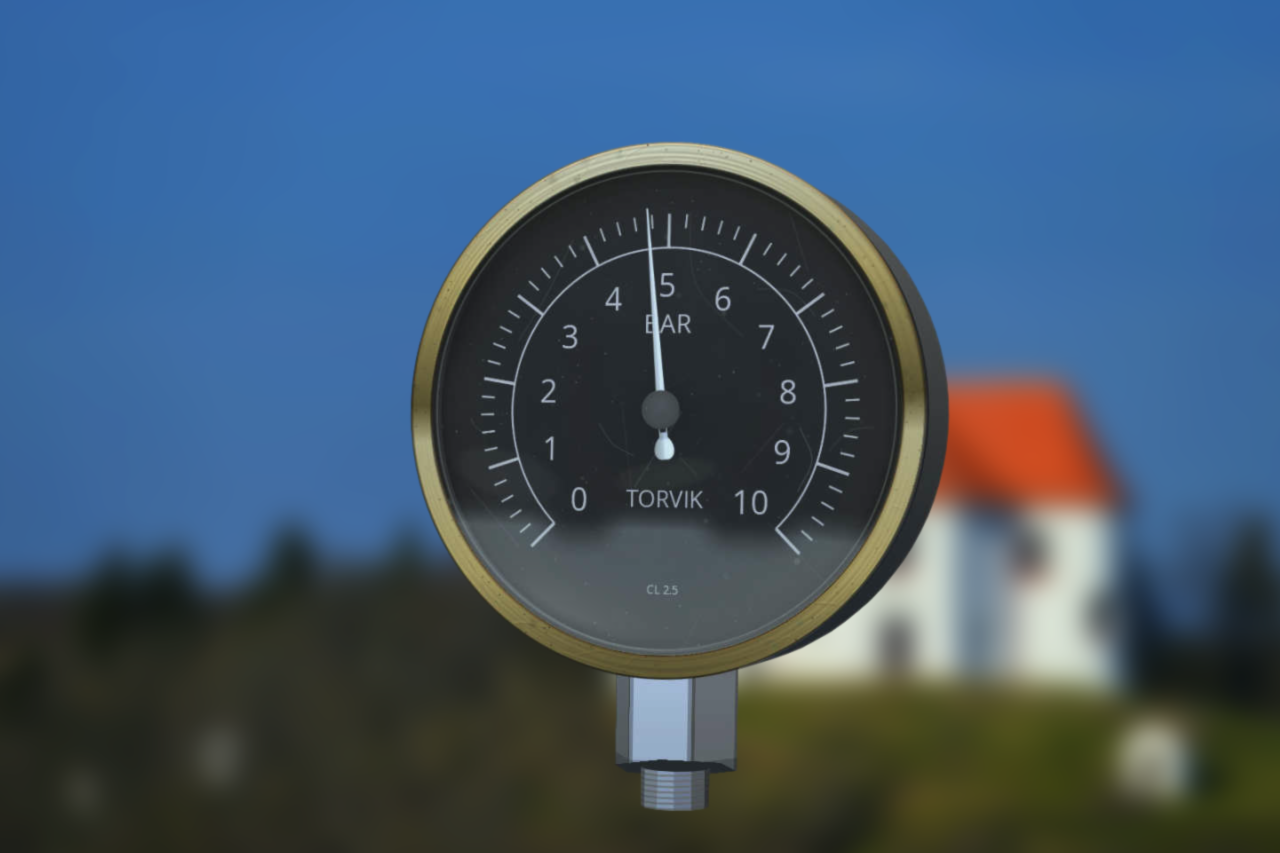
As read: 4.8 bar
